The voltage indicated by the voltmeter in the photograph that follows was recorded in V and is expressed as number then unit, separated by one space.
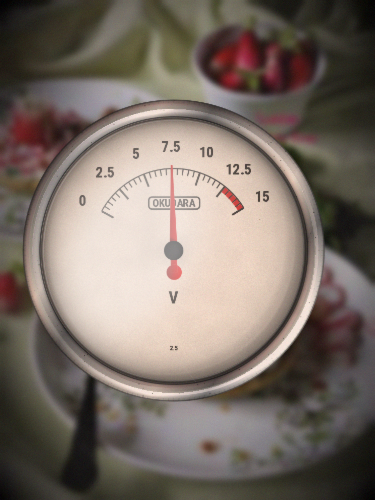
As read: 7.5 V
